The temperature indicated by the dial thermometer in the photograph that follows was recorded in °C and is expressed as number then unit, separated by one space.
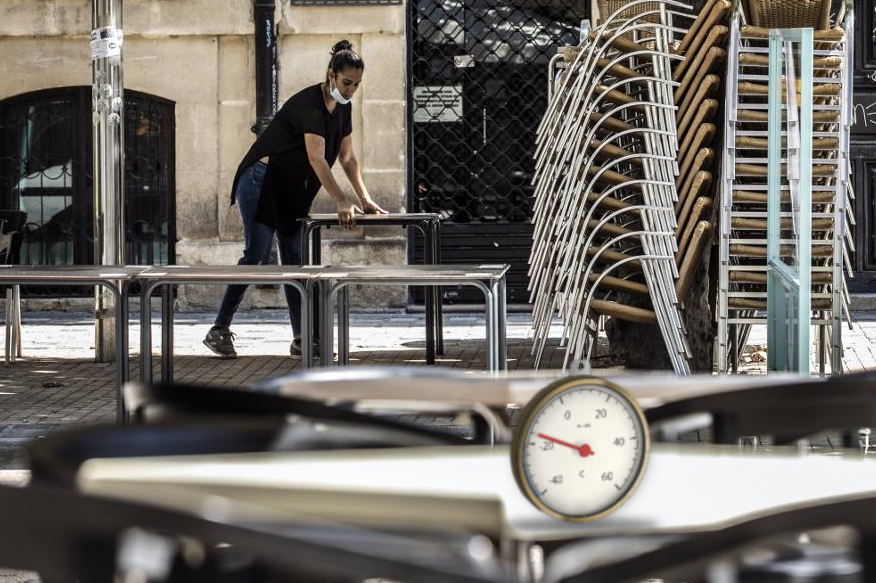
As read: -16 °C
